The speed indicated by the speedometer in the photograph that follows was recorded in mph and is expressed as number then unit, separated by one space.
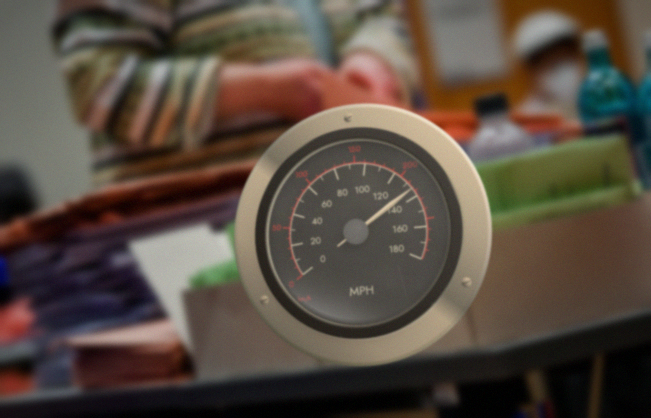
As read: 135 mph
